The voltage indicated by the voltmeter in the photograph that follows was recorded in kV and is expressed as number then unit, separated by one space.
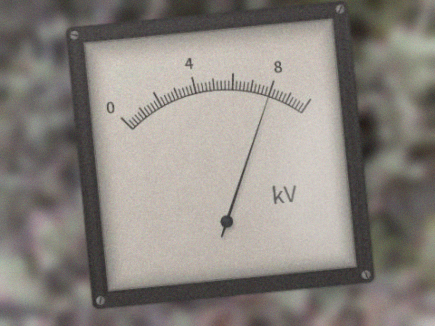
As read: 8 kV
